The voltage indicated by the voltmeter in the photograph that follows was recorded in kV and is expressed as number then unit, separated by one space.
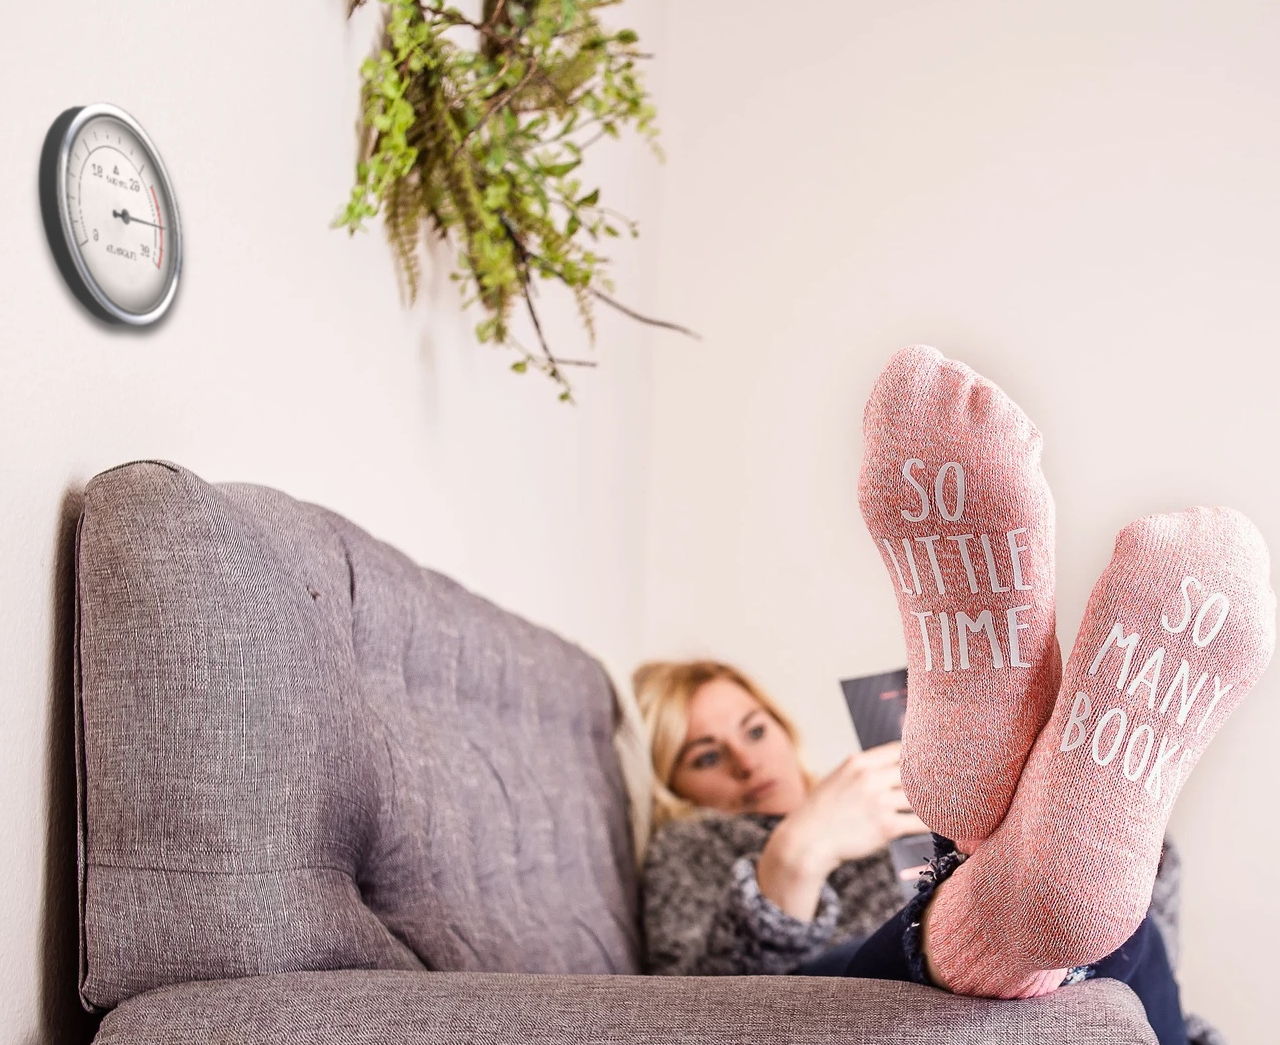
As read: 26 kV
